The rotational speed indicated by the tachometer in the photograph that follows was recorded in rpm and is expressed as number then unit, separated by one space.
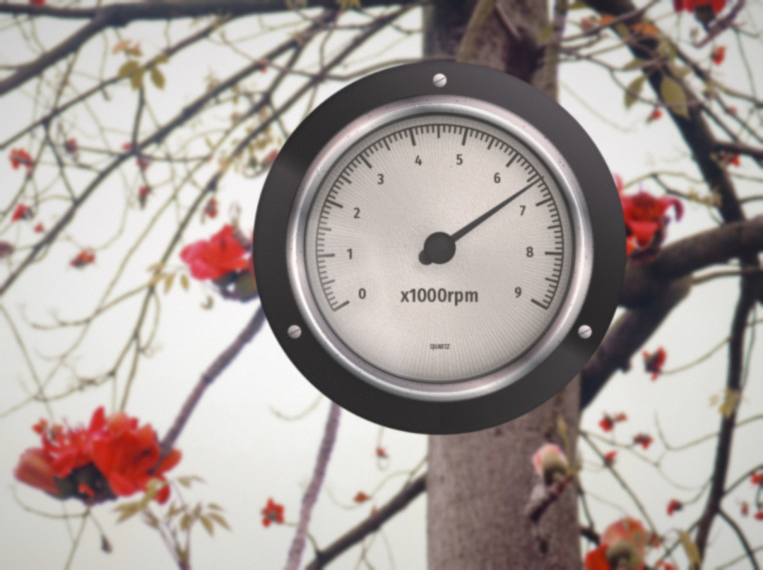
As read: 6600 rpm
